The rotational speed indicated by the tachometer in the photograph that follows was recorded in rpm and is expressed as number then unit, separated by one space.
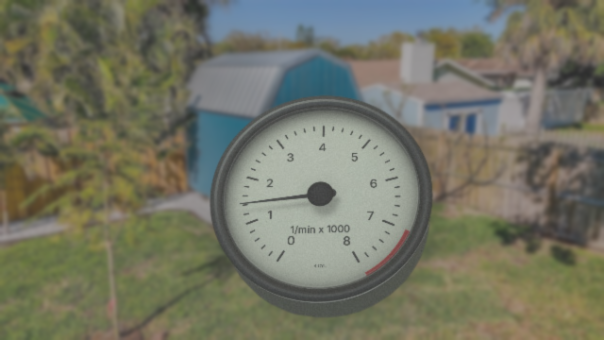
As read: 1400 rpm
